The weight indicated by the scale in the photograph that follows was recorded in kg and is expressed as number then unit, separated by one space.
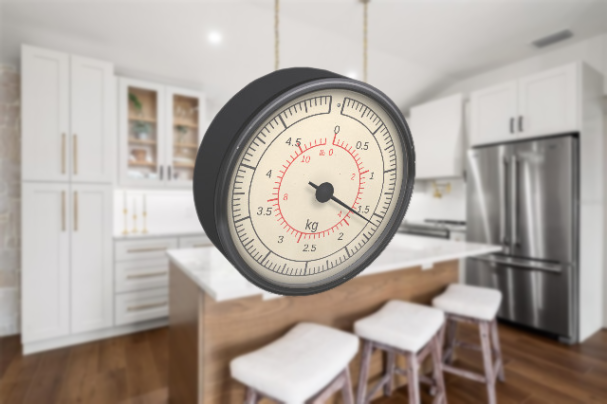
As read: 1.6 kg
